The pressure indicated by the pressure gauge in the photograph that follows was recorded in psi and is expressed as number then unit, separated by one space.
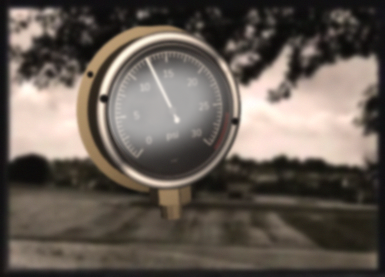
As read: 12.5 psi
